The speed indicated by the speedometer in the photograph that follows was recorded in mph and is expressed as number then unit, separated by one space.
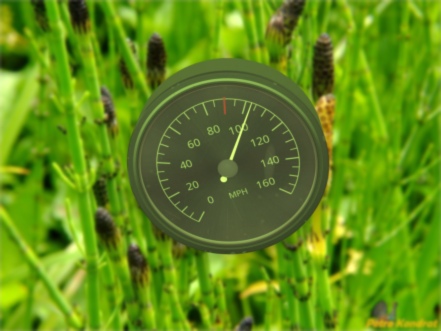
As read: 102.5 mph
